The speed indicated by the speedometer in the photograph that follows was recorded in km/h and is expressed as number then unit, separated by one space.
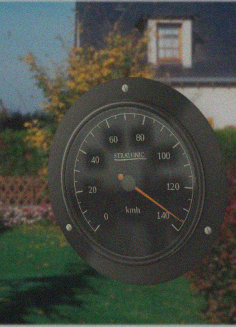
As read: 135 km/h
